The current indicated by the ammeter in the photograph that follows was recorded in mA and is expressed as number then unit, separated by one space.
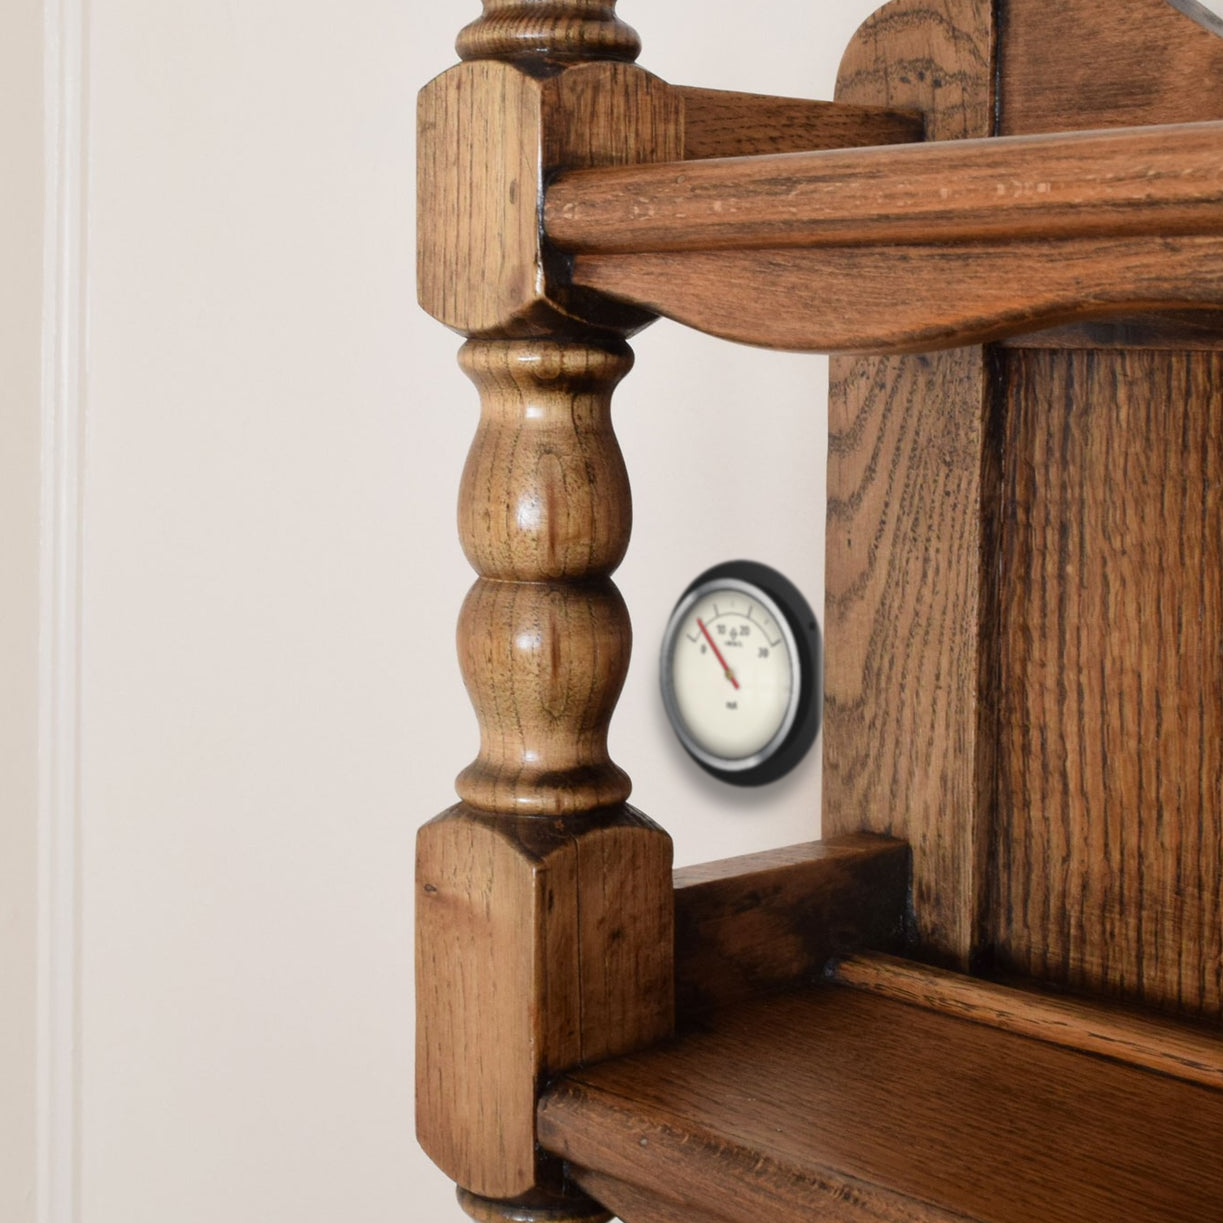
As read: 5 mA
